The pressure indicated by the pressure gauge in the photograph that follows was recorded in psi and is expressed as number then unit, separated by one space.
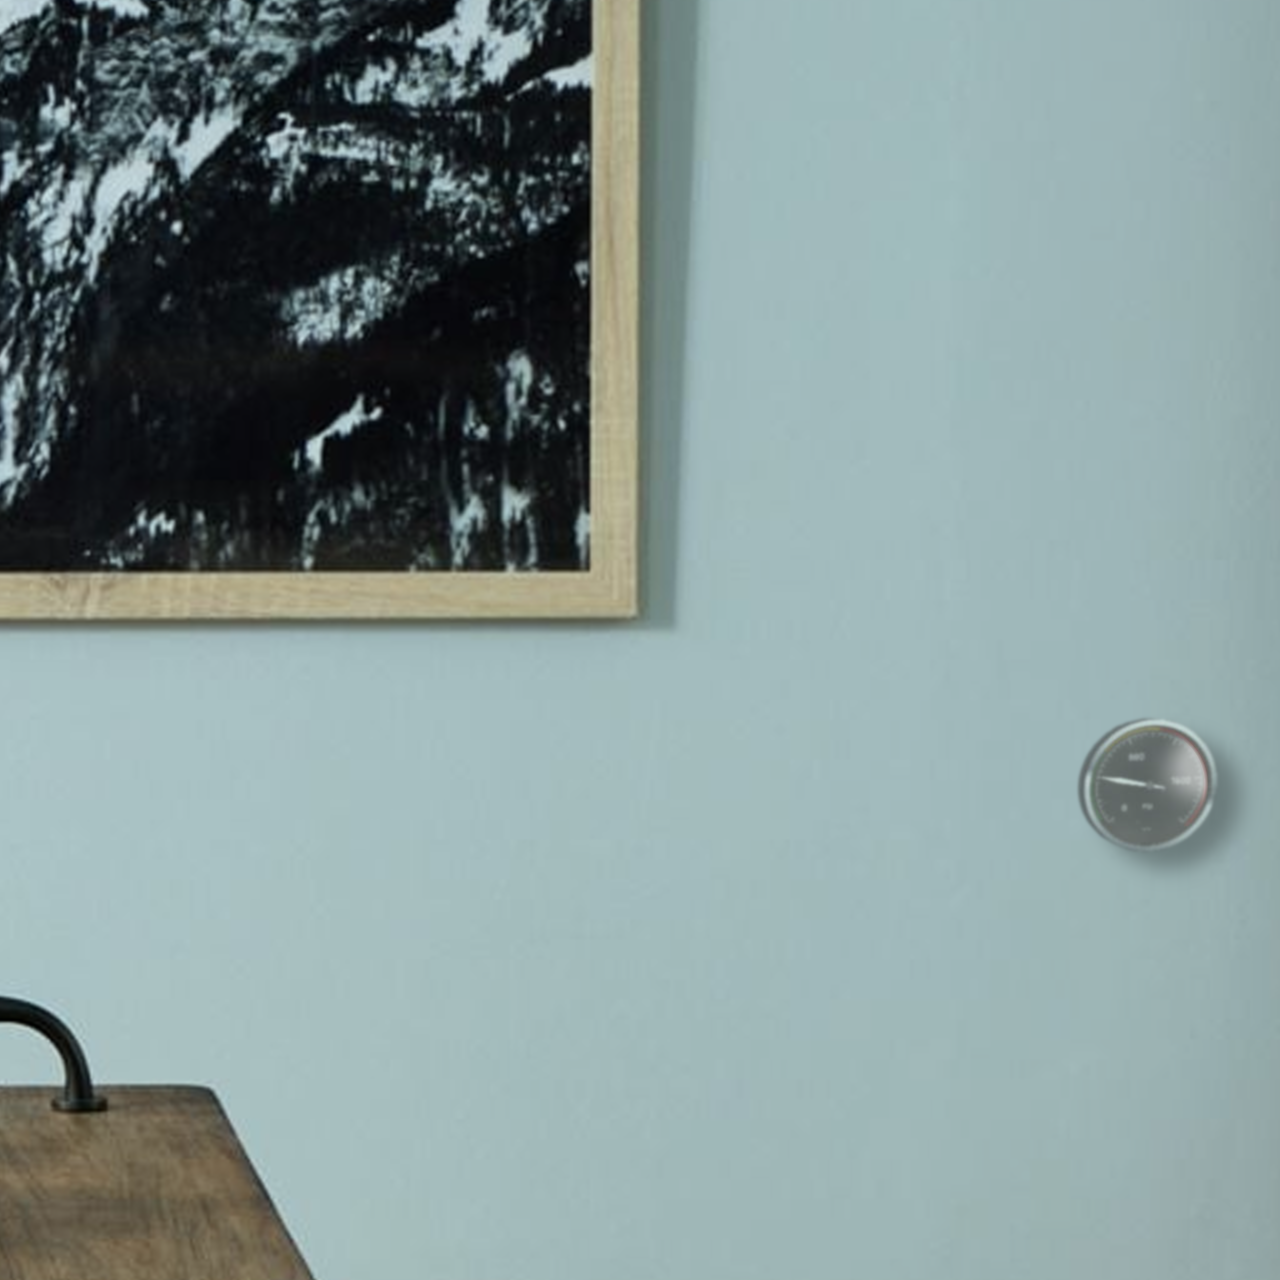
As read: 400 psi
